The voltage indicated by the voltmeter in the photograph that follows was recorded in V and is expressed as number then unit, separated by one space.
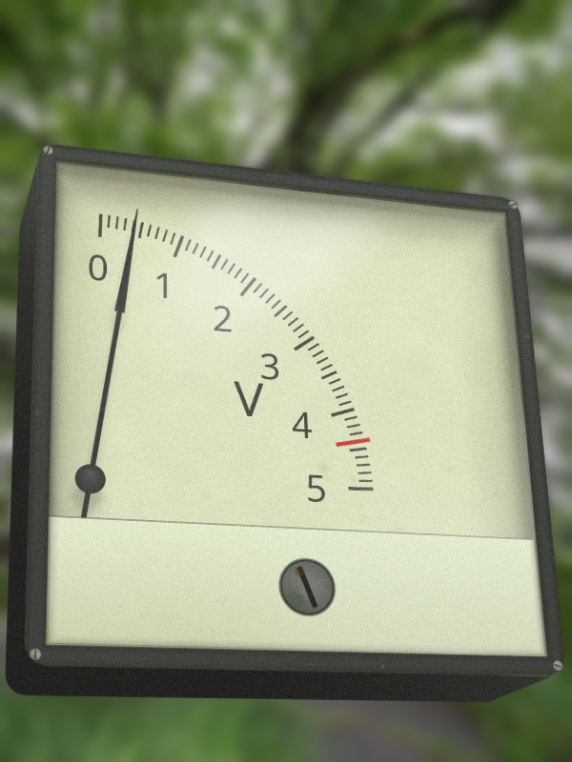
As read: 0.4 V
